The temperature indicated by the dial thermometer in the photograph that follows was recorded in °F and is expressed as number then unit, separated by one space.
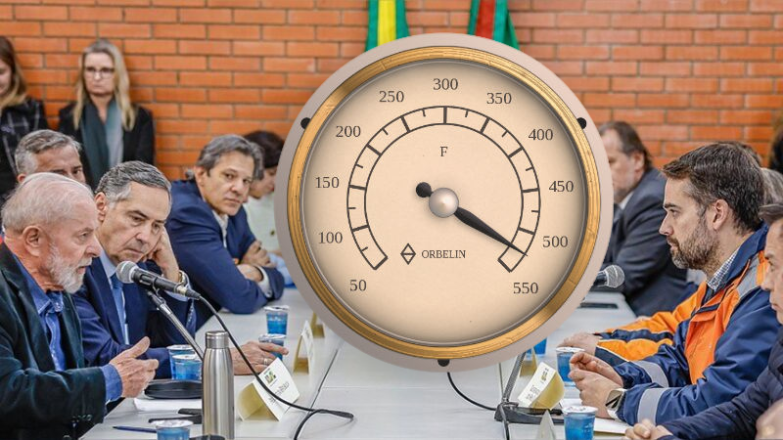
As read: 525 °F
